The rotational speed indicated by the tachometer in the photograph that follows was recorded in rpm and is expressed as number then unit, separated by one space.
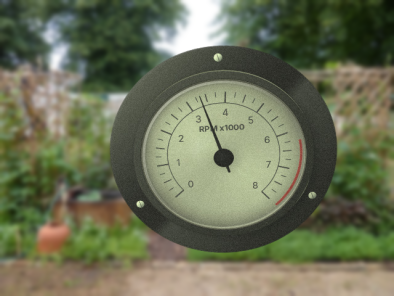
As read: 3375 rpm
